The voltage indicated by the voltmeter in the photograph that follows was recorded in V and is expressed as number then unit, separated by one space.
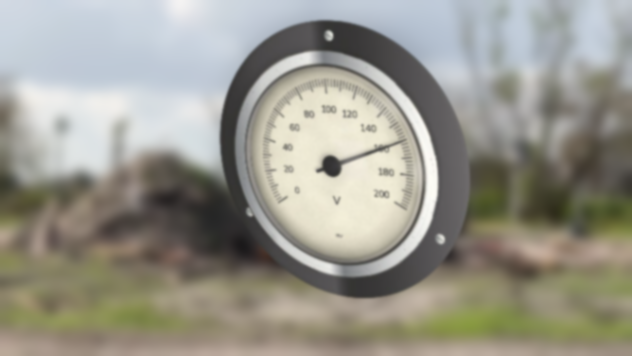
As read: 160 V
